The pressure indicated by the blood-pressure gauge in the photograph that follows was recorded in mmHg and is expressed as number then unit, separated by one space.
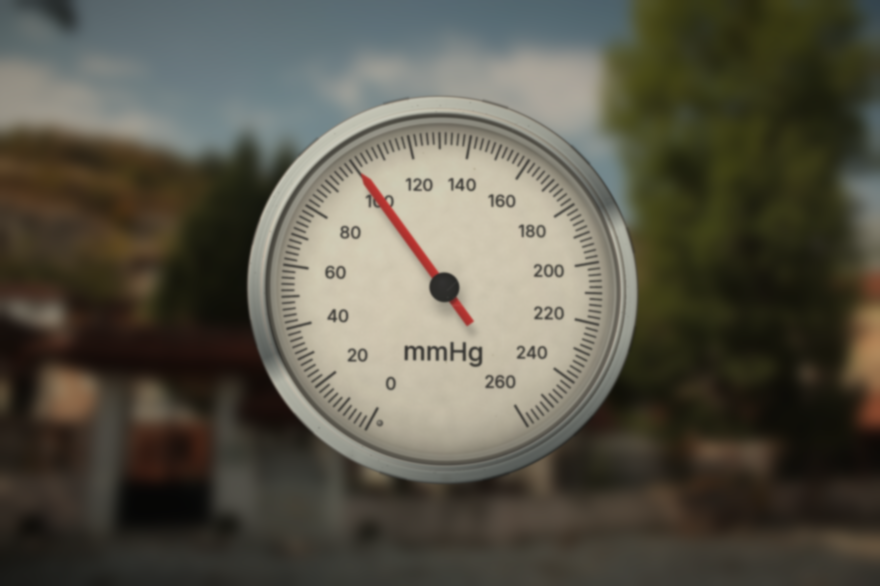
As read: 100 mmHg
